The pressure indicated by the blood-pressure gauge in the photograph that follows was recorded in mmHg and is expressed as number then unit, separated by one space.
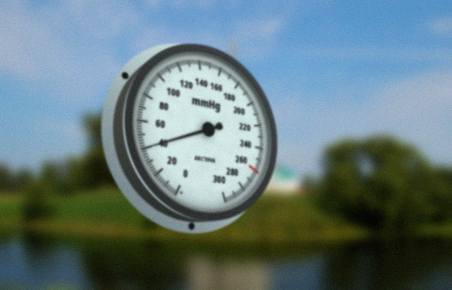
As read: 40 mmHg
